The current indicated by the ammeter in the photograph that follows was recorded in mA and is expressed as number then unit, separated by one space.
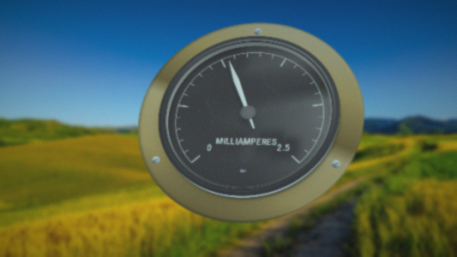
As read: 1.05 mA
